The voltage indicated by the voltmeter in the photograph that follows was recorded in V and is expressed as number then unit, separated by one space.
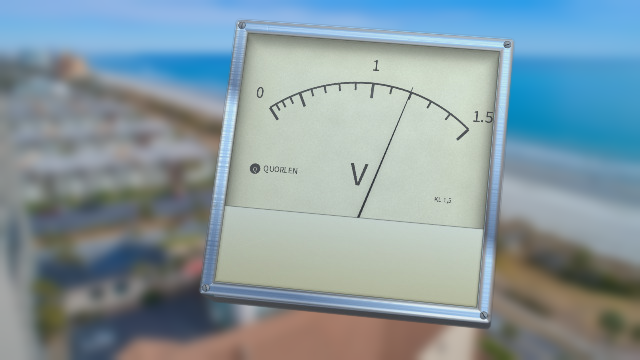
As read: 1.2 V
